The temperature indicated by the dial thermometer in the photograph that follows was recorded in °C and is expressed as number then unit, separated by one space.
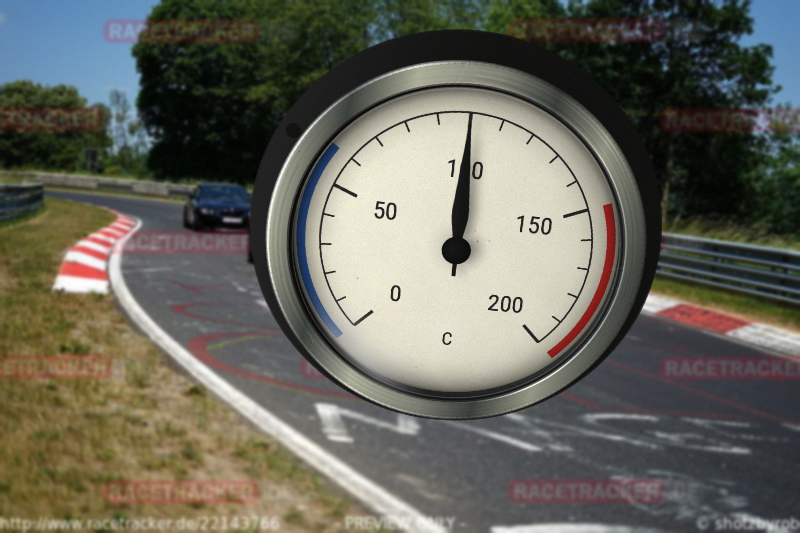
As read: 100 °C
